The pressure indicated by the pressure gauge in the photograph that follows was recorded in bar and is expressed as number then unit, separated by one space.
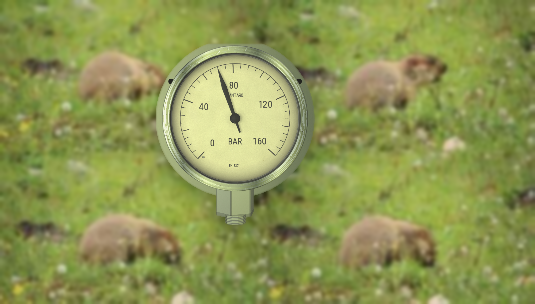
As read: 70 bar
